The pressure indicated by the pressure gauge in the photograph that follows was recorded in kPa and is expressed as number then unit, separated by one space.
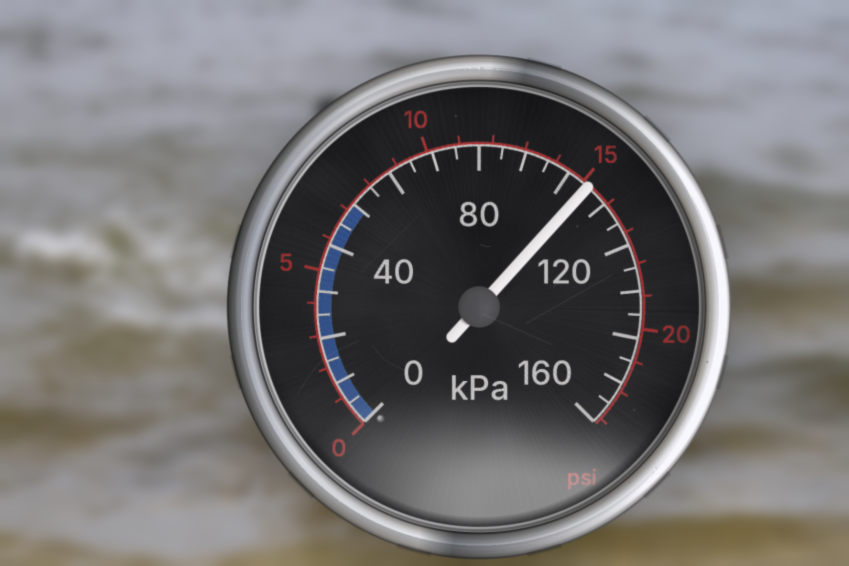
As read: 105 kPa
